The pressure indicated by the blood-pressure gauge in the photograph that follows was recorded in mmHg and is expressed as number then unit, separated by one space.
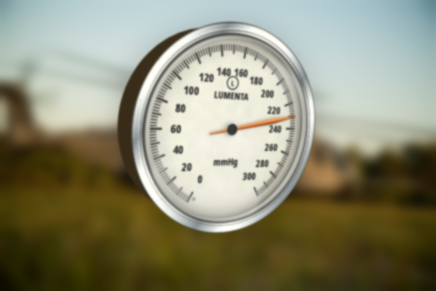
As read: 230 mmHg
